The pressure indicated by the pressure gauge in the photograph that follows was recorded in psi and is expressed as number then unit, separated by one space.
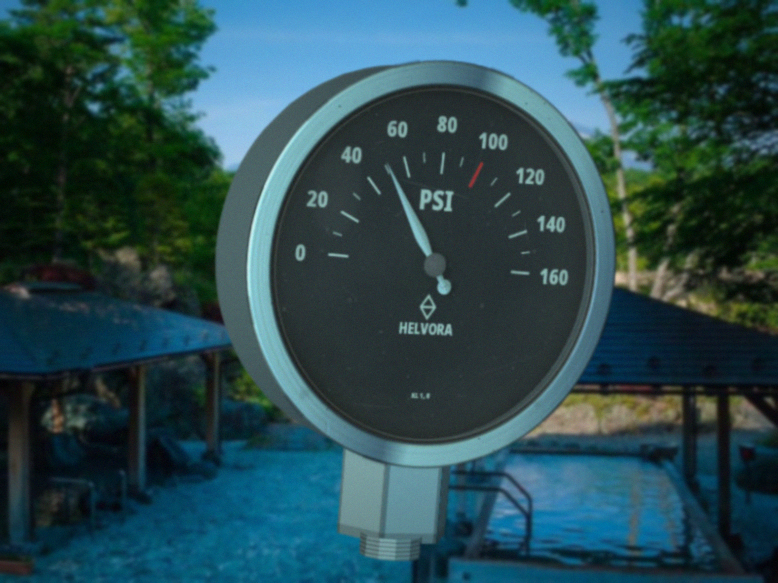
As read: 50 psi
